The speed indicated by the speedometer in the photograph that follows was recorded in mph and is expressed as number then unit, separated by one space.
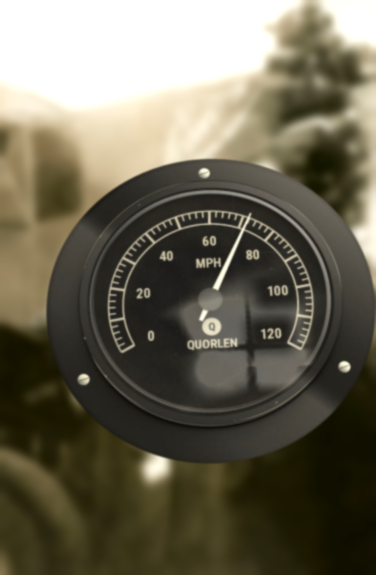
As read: 72 mph
